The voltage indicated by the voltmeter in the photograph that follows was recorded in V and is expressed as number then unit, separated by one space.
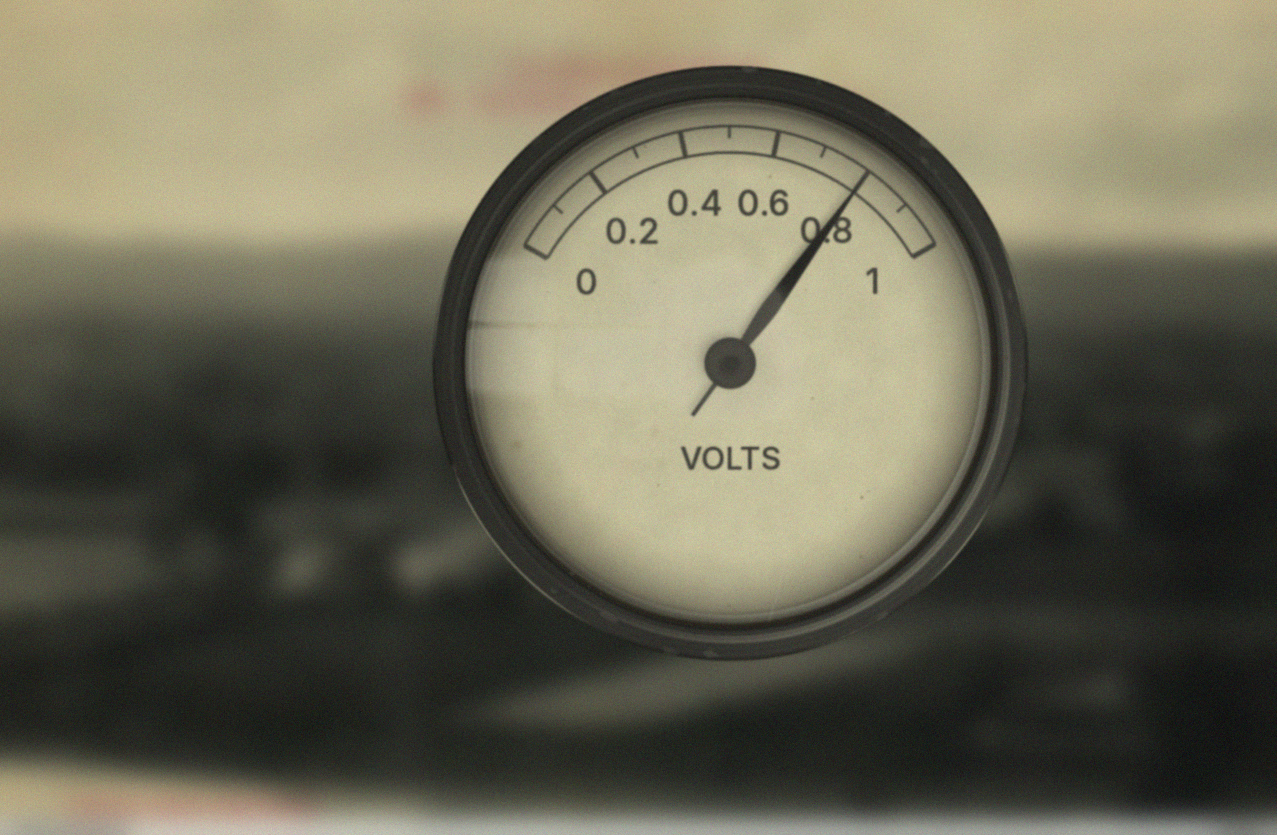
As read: 0.8 V
